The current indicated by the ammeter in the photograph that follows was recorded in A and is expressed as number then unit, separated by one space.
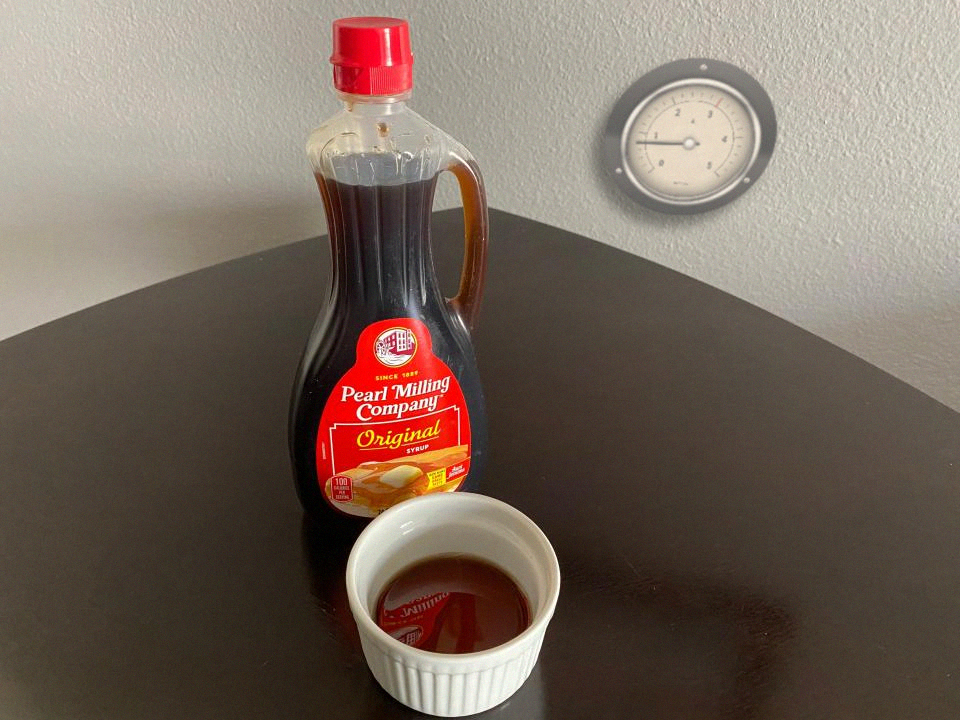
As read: 0.8 A
